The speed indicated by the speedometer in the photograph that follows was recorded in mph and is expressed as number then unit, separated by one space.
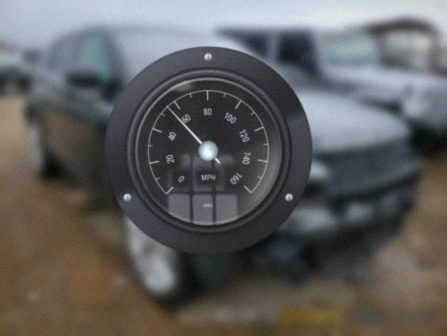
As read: 55 mph
